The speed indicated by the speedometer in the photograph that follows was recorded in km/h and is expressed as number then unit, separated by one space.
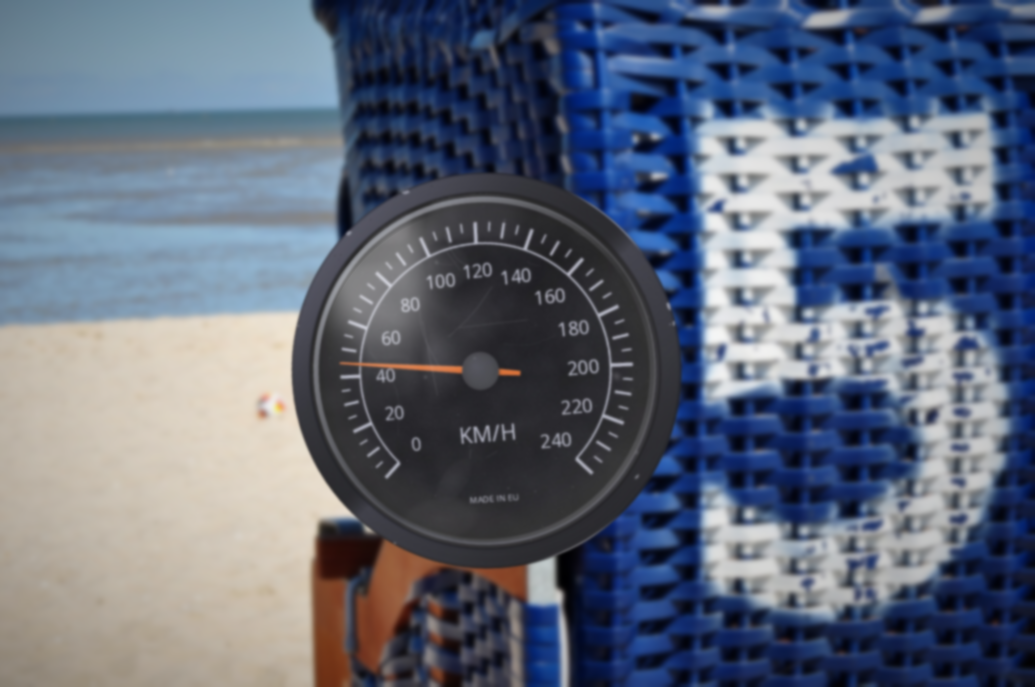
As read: 45 km/h
